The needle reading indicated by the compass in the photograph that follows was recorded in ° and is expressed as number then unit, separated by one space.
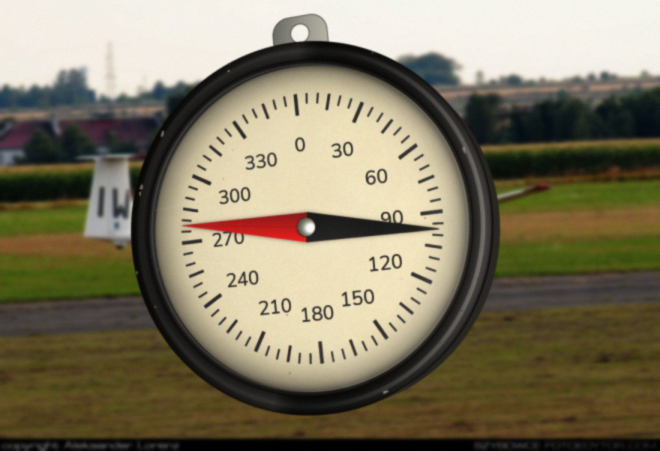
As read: 277.5 °
